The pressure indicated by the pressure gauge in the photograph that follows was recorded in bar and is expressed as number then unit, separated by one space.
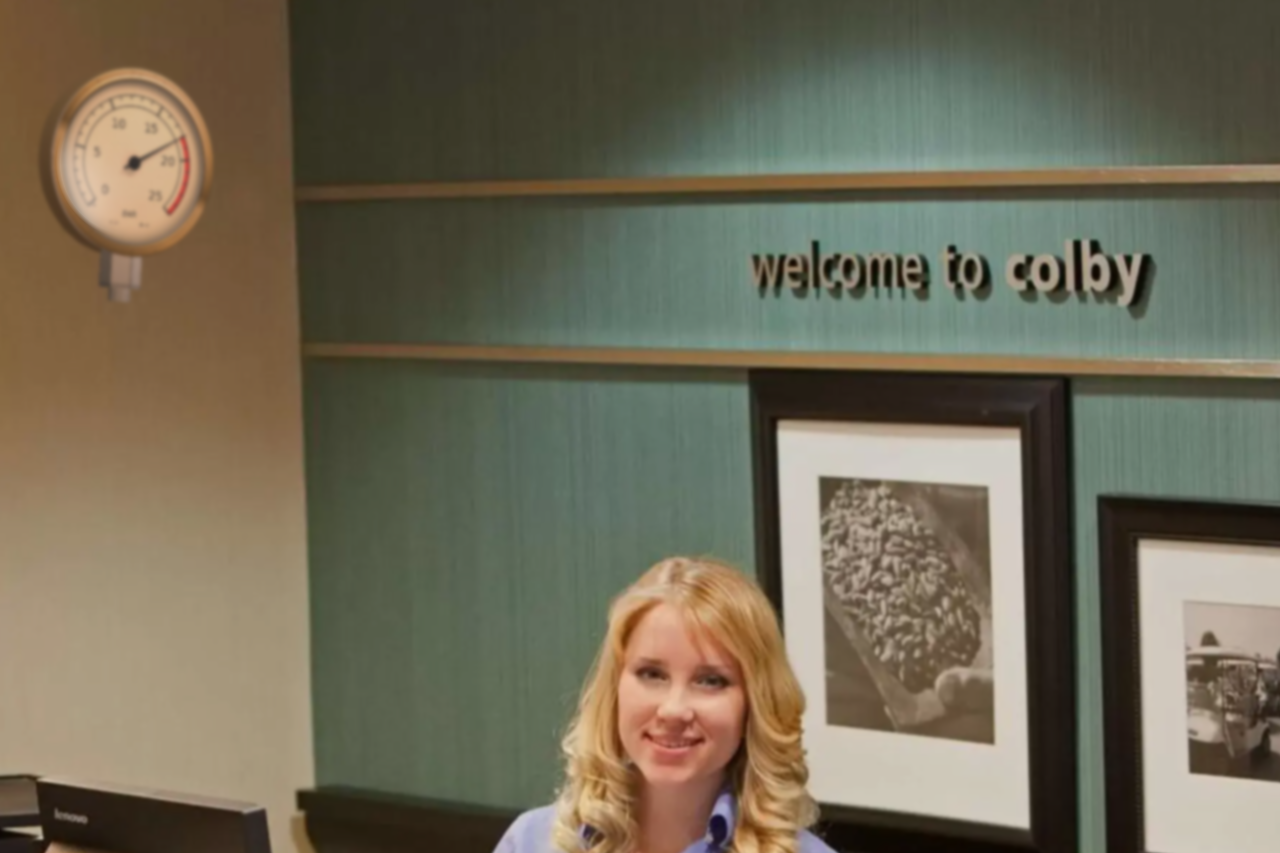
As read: 18 bar
